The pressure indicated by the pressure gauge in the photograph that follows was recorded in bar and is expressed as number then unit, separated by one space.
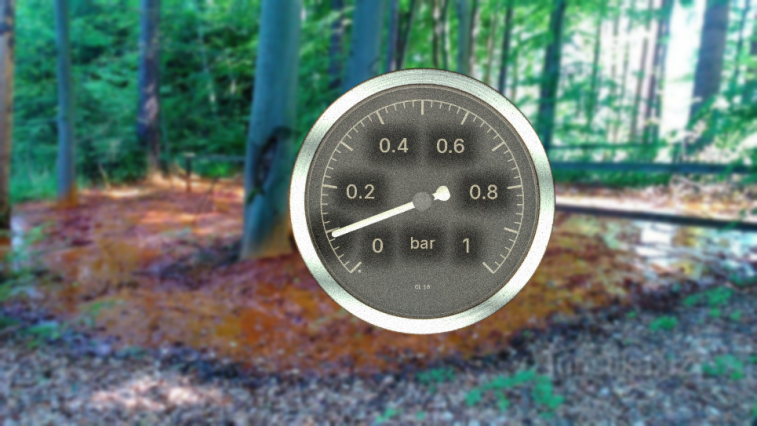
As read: 0.09 bar
